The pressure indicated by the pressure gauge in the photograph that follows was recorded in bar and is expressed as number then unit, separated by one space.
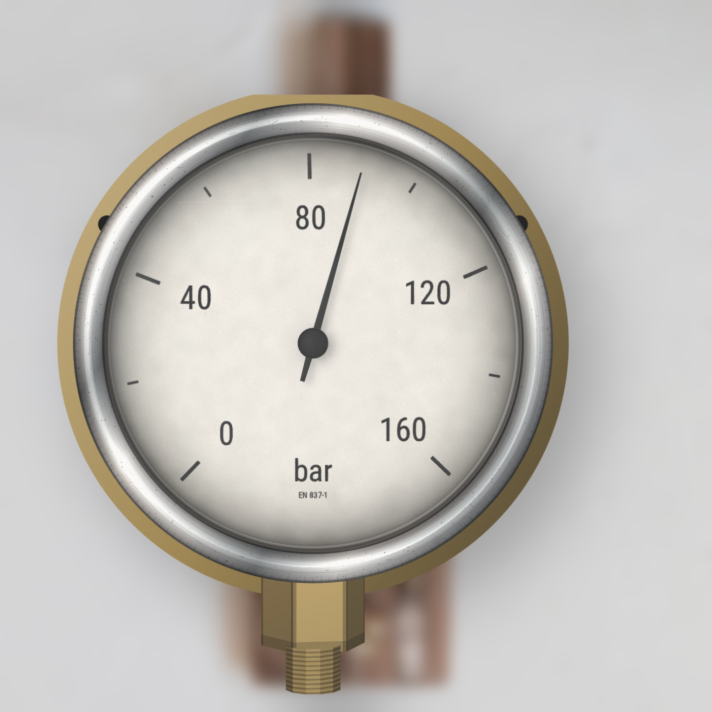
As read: 90 bar
